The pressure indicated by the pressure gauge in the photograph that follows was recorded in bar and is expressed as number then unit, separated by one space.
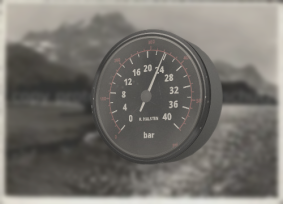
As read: 24 bar
